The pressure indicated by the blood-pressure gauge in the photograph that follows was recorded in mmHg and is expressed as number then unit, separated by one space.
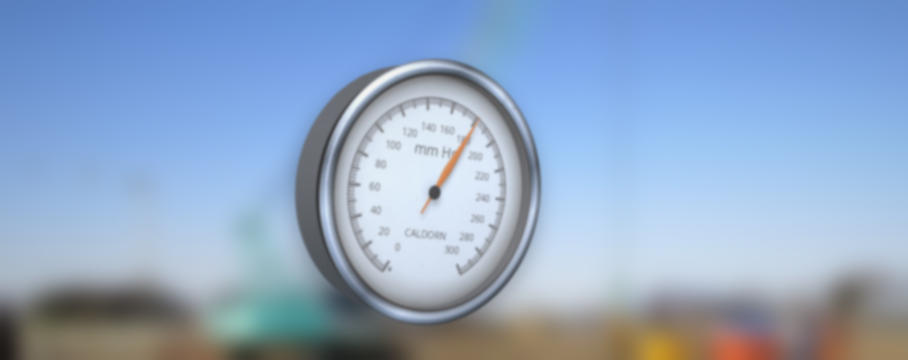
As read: 180 mmHg
